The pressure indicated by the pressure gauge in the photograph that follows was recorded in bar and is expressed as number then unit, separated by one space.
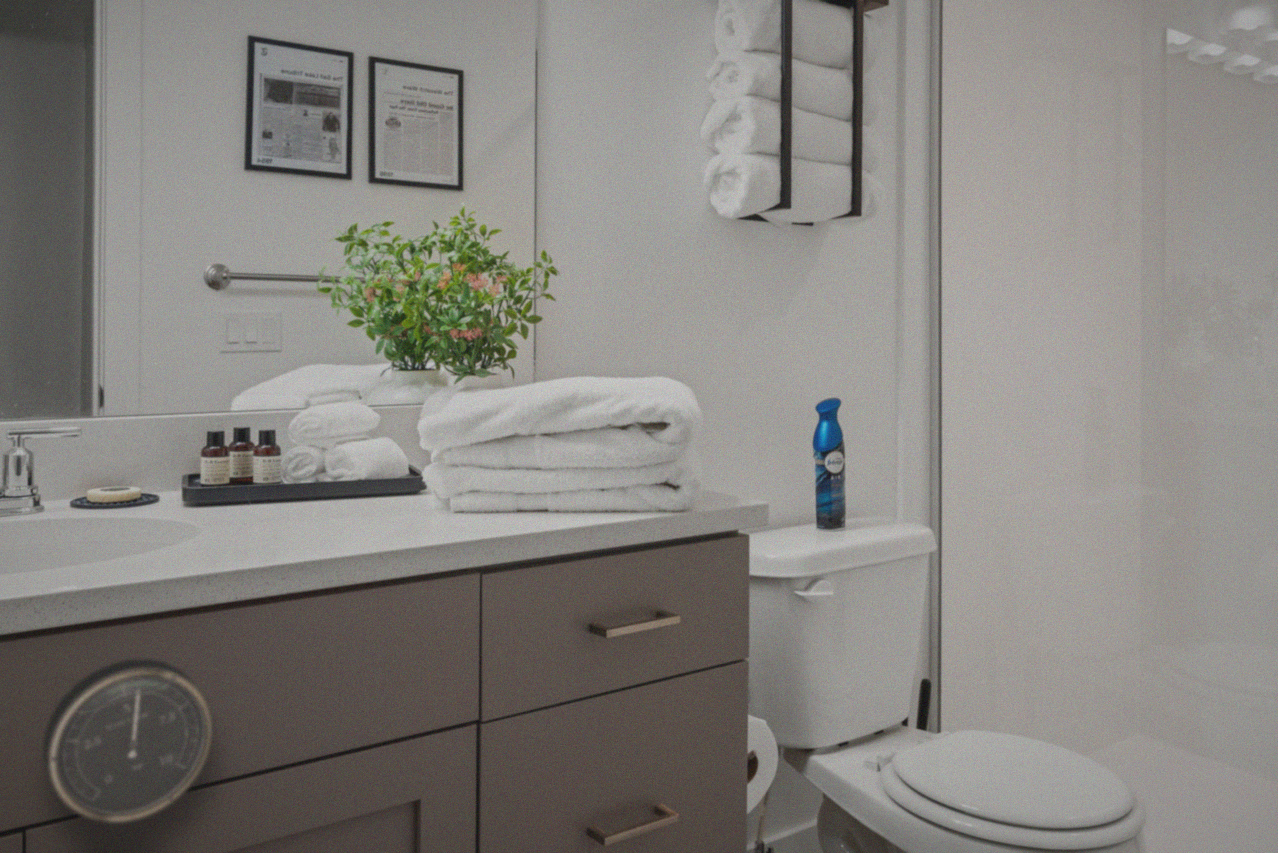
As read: 5.5 bar
